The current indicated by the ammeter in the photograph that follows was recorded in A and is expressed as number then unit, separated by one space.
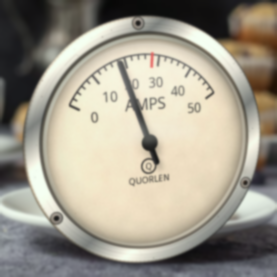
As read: 18 A
